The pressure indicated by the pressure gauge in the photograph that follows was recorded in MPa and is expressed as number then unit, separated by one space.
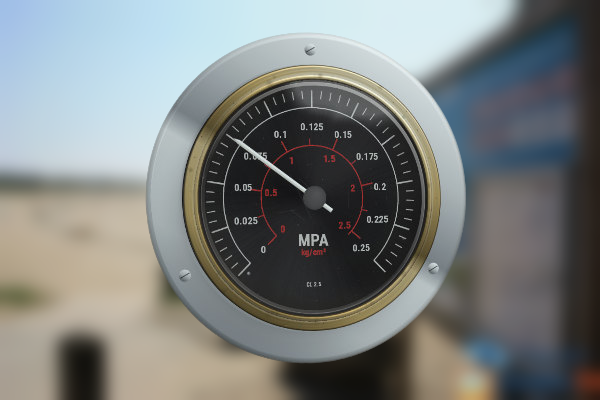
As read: 0.075 MPa
